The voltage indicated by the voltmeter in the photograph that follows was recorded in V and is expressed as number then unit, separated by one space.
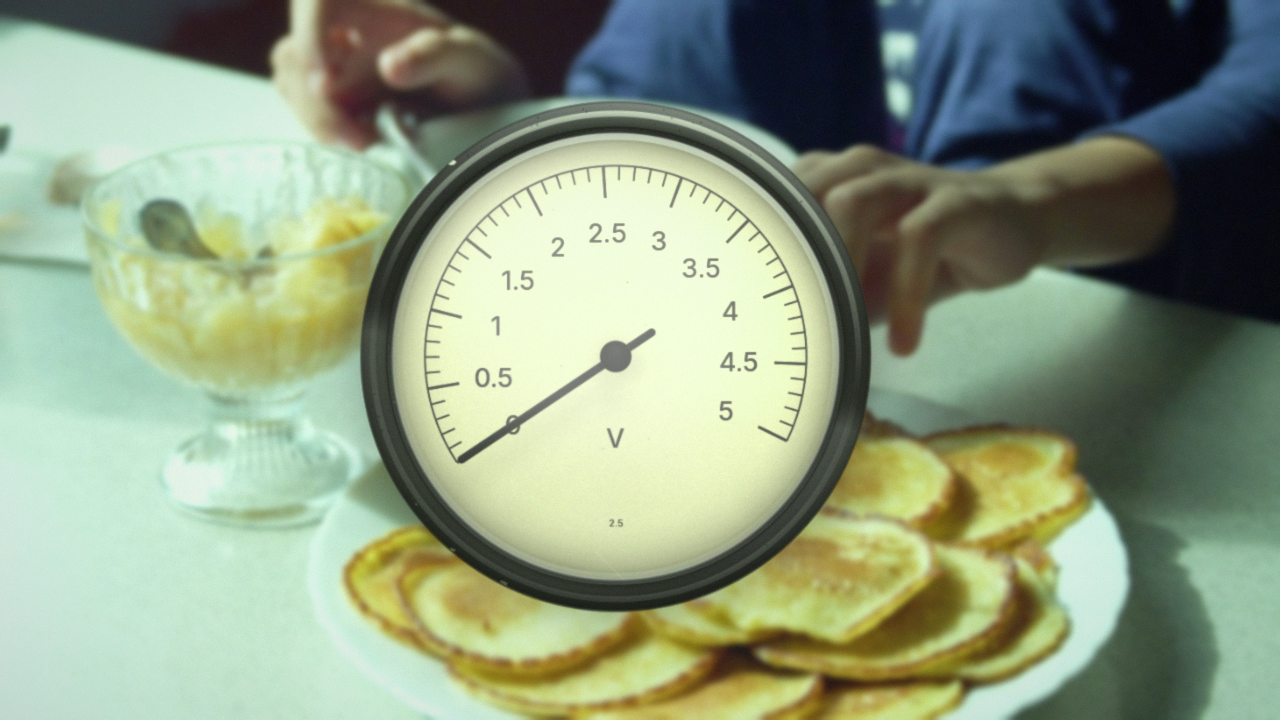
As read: 0 V
